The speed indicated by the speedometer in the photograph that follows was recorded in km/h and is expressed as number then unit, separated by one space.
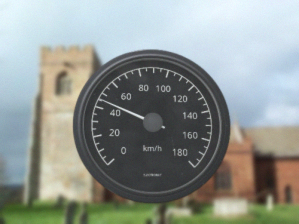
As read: 45 km/h
